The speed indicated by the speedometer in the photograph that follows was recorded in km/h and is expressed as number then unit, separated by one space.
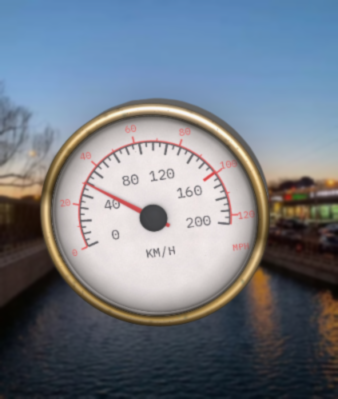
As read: 50 km/h
